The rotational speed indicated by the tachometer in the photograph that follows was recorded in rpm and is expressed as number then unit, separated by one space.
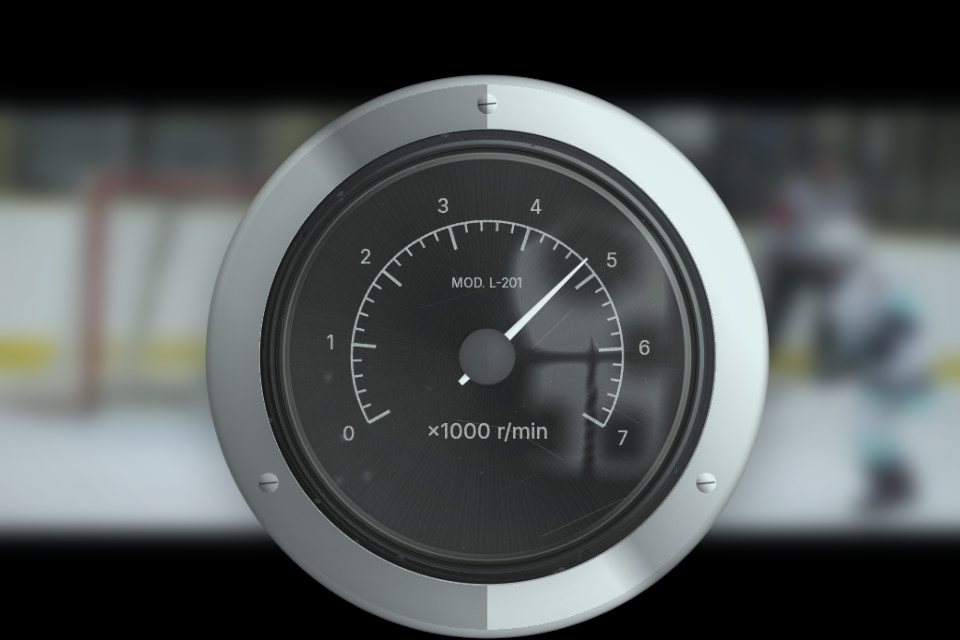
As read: 4800 rpm
